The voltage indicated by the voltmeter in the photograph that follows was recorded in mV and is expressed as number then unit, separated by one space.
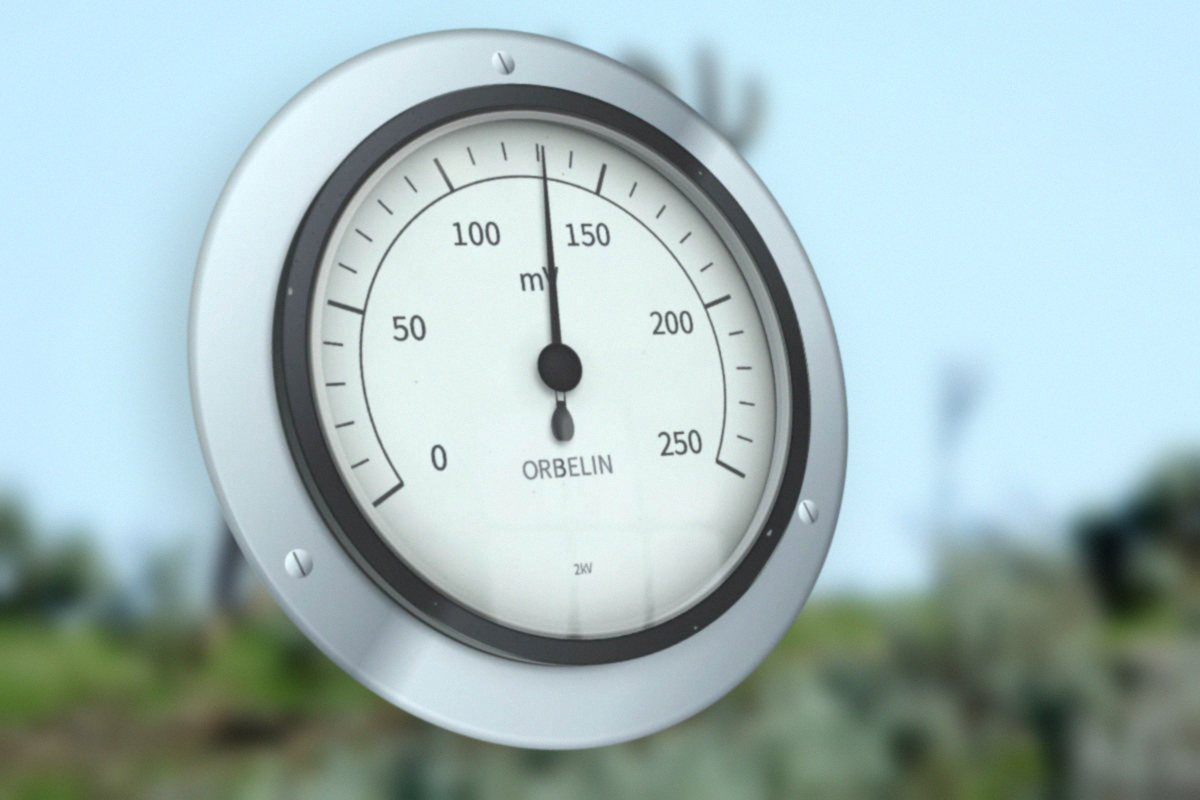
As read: 130 mV
